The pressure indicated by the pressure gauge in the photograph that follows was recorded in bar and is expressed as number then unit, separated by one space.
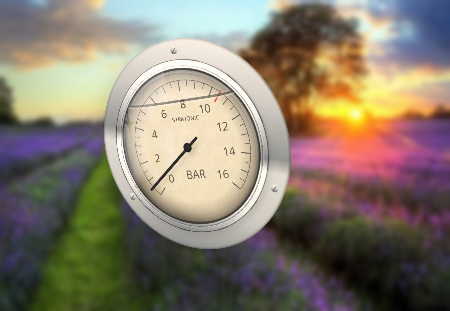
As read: 0.5 bar
